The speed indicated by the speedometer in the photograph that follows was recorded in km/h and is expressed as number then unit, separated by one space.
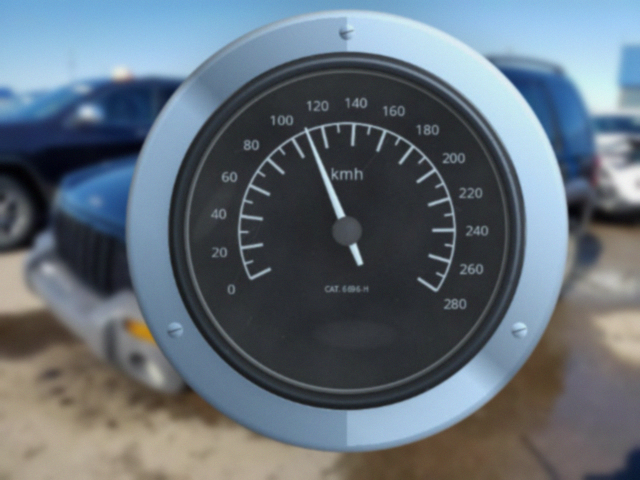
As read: 110 km/h
